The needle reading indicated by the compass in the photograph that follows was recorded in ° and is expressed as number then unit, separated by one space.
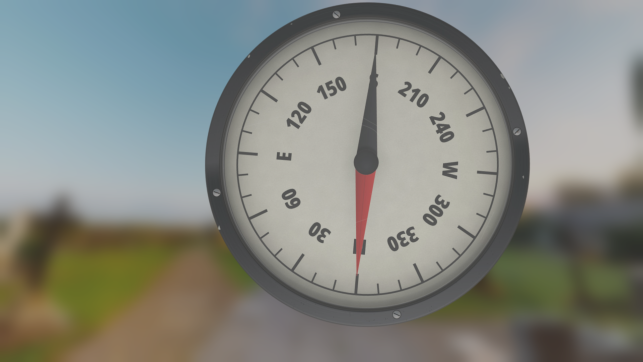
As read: 0 °
